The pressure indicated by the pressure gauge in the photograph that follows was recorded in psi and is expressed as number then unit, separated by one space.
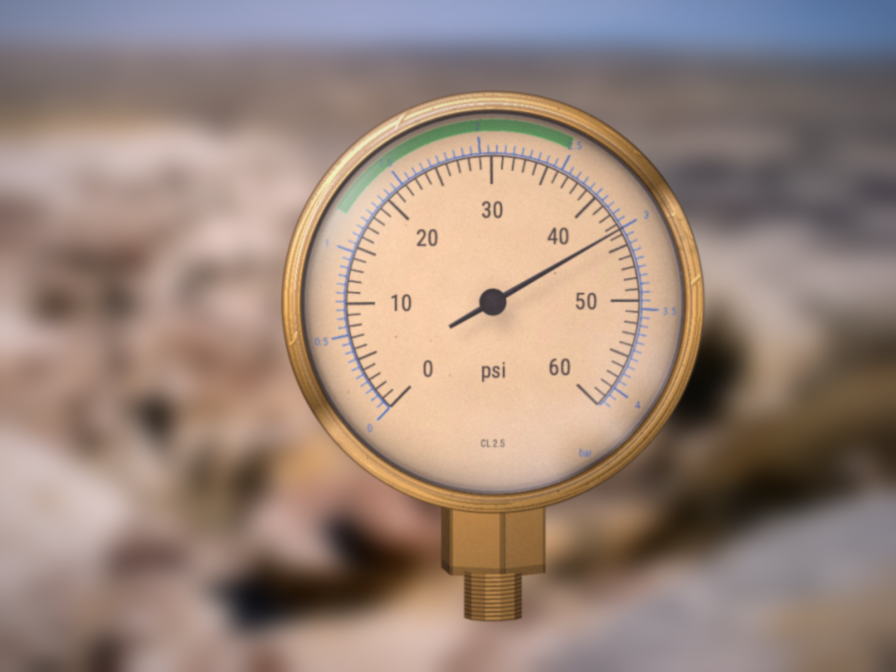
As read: 43.5 psi
